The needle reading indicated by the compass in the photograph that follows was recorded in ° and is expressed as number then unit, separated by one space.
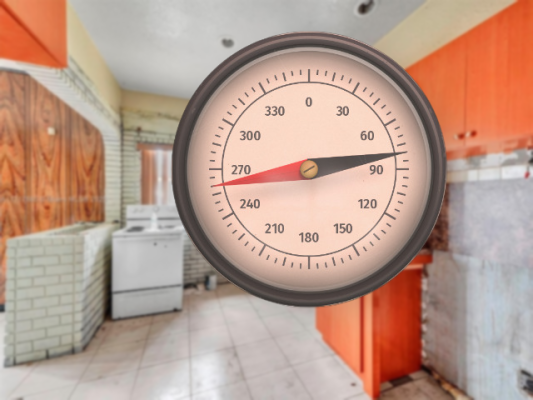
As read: 260 °
